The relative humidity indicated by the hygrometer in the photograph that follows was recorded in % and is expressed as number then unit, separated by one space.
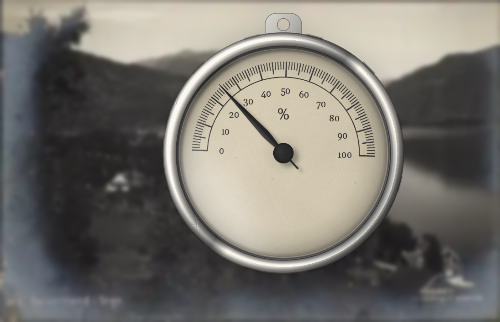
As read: 25 %
